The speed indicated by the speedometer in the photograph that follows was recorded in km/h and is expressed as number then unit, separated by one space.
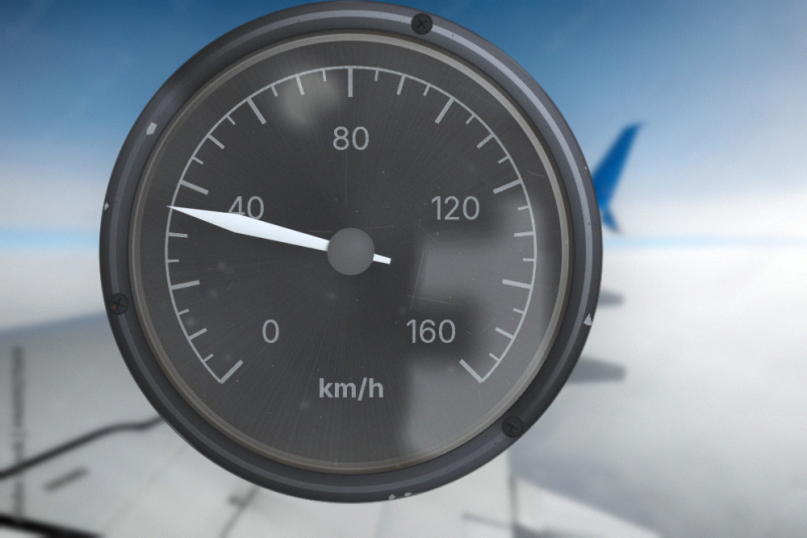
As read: 35 km/h
